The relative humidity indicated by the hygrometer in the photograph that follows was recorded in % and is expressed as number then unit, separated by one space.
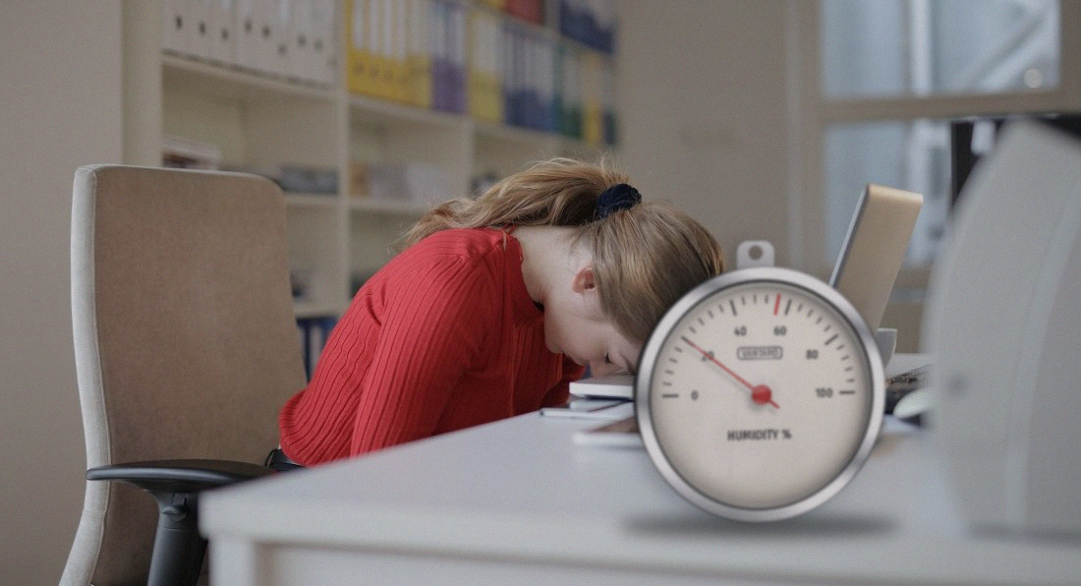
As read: 20 %
